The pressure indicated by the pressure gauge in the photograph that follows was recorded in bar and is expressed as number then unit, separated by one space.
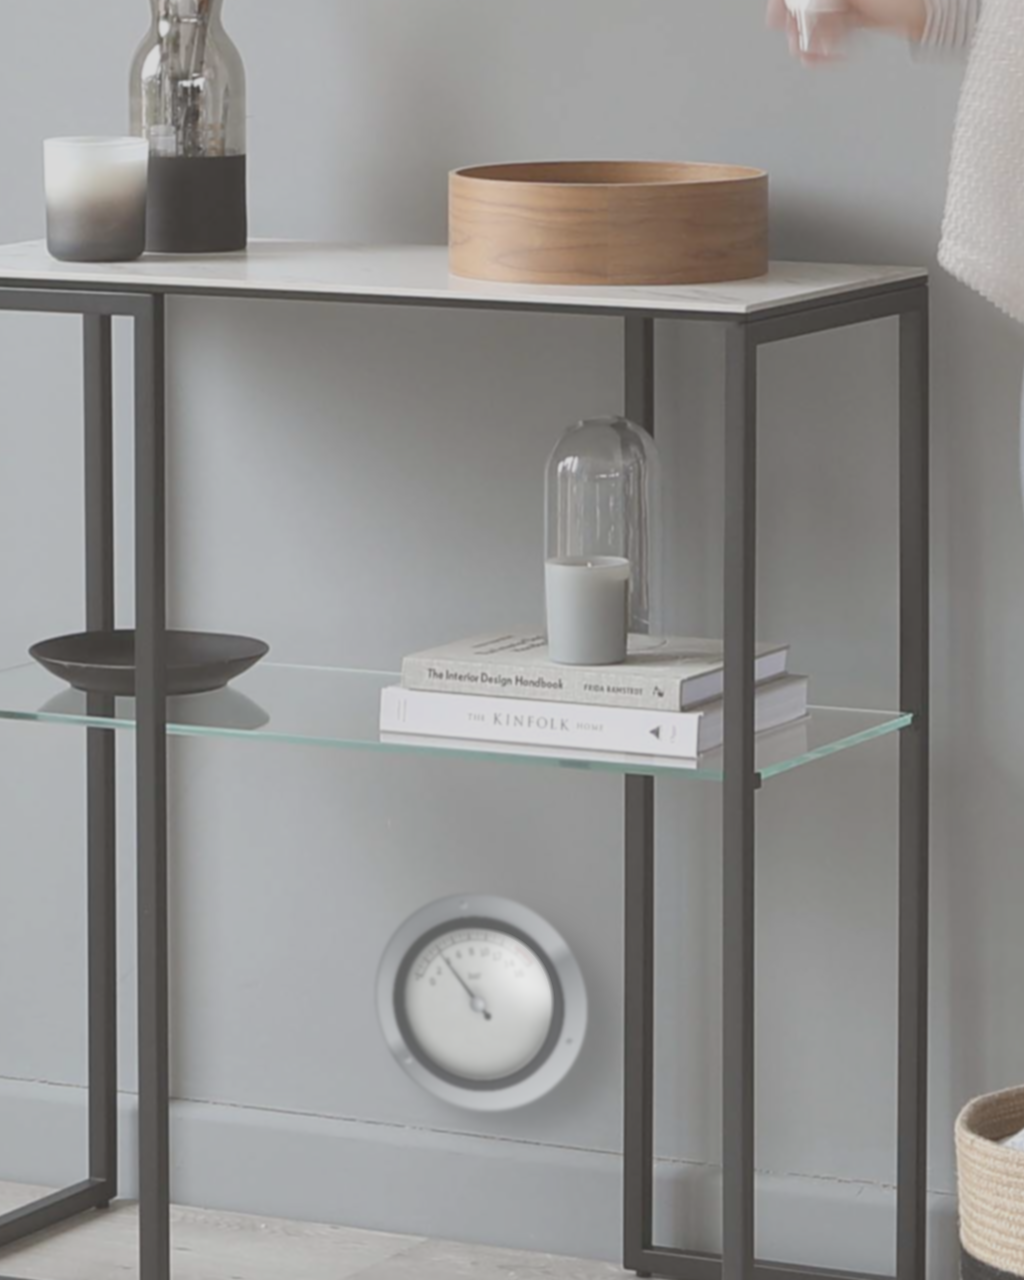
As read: 4 bar
